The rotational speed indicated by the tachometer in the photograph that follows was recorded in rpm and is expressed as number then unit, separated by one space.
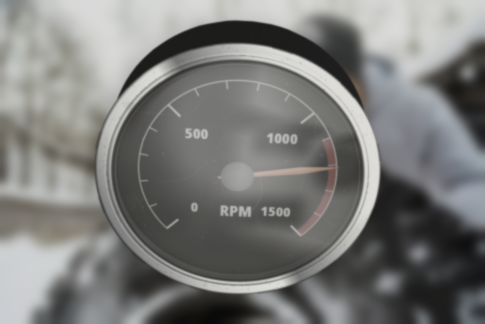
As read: 1200 rpm
